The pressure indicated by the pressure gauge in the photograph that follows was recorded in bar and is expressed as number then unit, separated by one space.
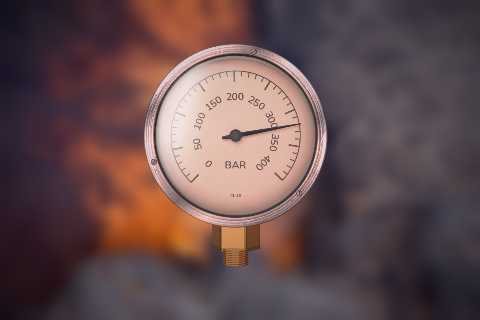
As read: 320 bar
